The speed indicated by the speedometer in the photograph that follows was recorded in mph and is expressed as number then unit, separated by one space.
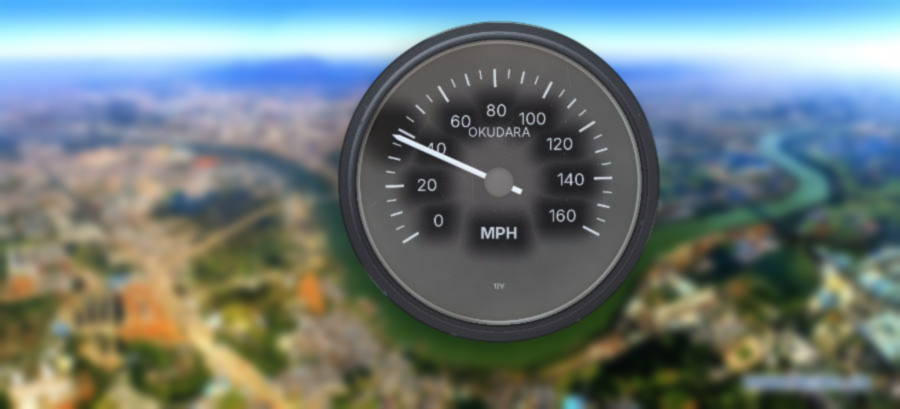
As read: 37.5 mph
